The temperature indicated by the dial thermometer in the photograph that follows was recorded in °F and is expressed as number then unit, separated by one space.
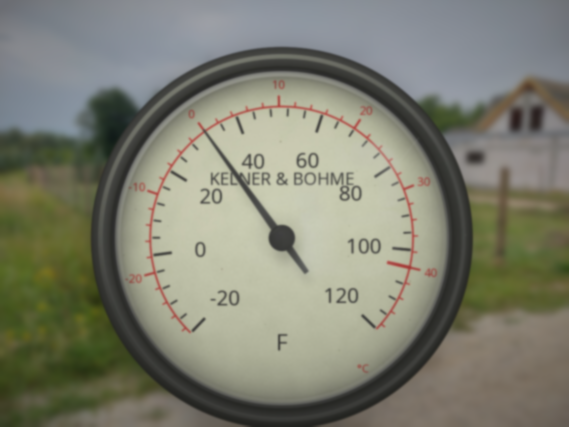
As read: 32 °F
